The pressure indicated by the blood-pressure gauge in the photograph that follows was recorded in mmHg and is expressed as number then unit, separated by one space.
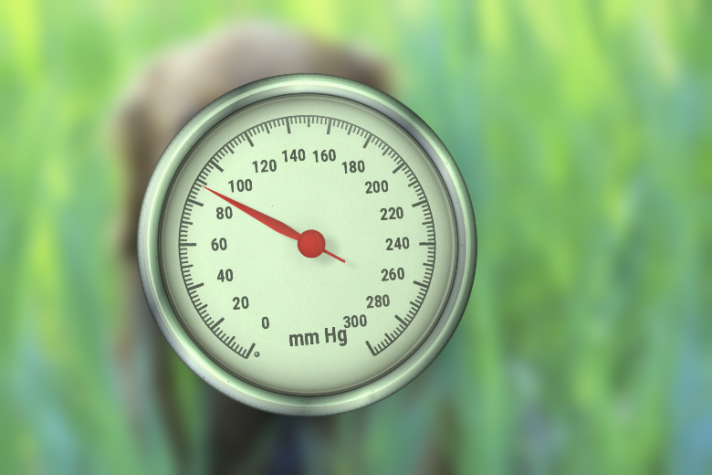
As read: 88 mmHg
